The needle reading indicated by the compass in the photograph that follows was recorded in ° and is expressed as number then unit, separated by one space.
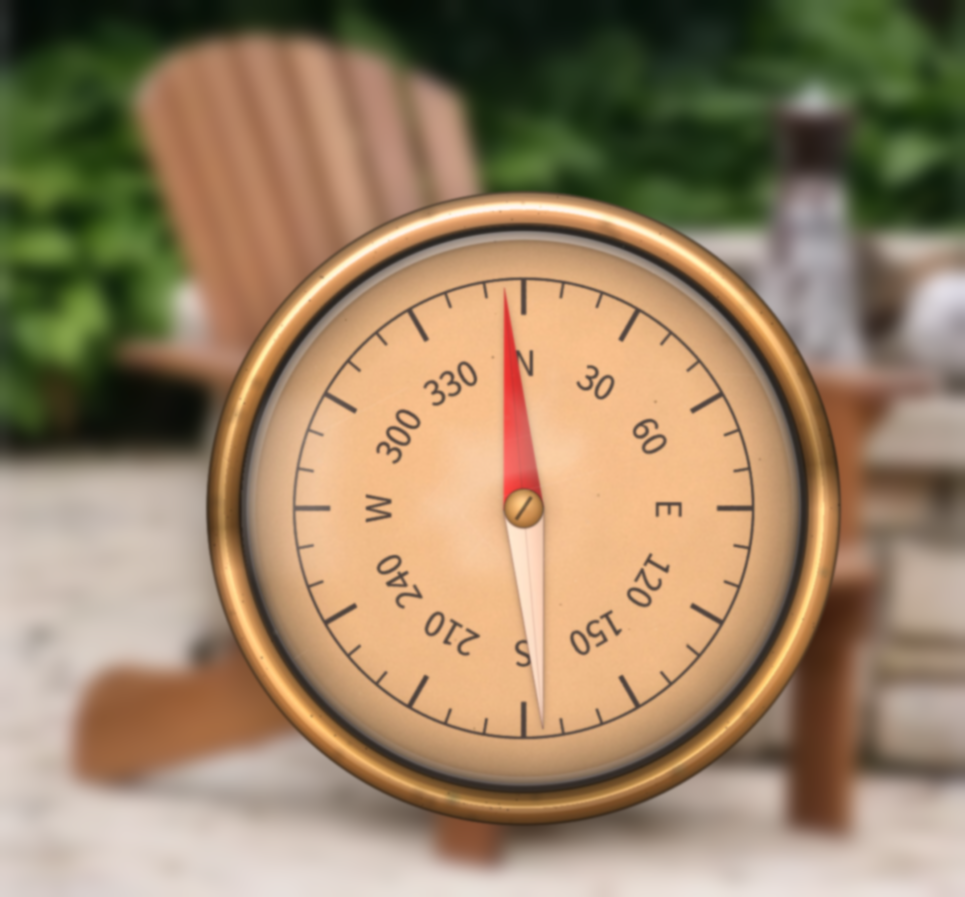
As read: 355 °
